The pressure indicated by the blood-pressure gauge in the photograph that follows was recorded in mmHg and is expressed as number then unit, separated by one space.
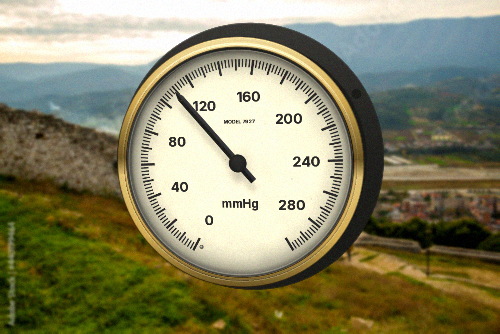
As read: 110 mmHg
